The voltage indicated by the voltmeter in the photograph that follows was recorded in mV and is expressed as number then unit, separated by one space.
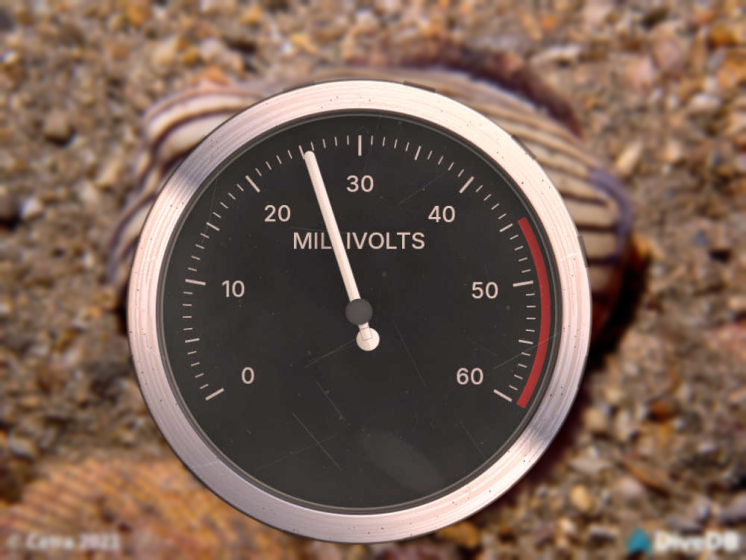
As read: 25.5 mV
